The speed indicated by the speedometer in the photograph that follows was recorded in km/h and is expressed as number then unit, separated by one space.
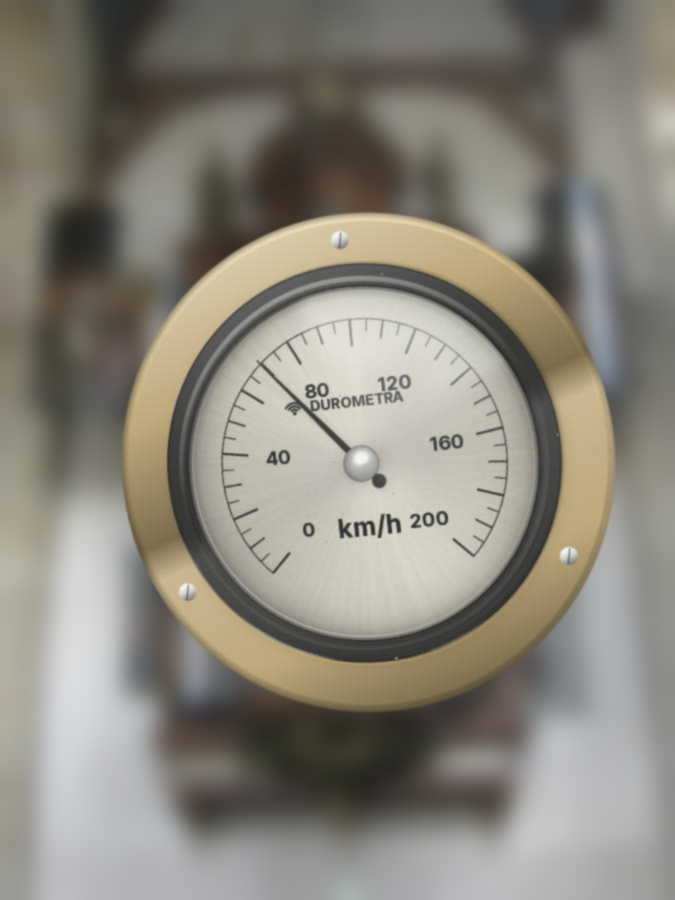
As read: 70 km/h
